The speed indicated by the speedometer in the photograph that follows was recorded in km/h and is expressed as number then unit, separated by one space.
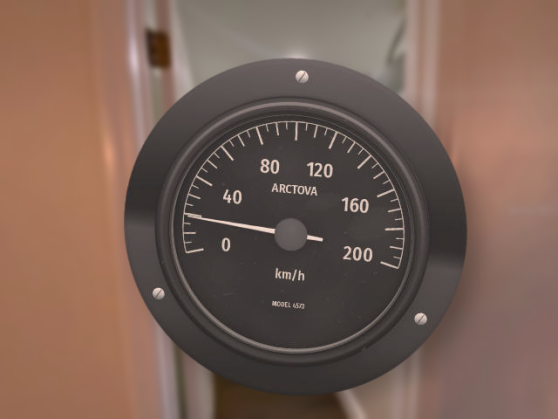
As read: 20 km/h
